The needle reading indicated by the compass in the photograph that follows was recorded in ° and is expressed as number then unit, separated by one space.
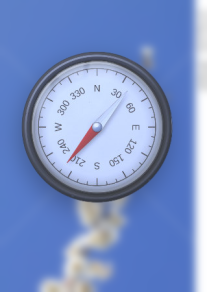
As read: 220 °
